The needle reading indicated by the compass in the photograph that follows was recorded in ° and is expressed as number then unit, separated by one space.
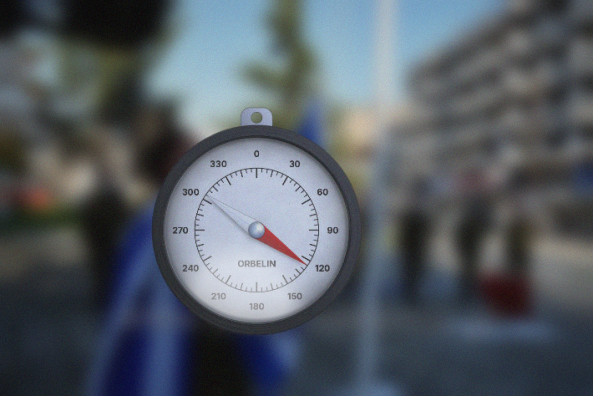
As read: 125 °
